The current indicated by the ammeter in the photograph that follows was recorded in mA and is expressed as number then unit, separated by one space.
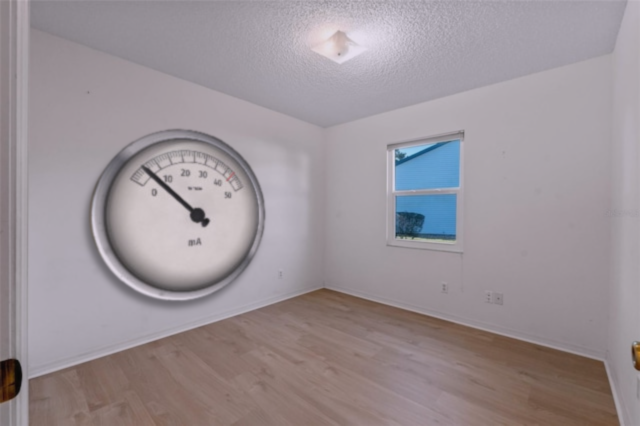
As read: 5 mA
